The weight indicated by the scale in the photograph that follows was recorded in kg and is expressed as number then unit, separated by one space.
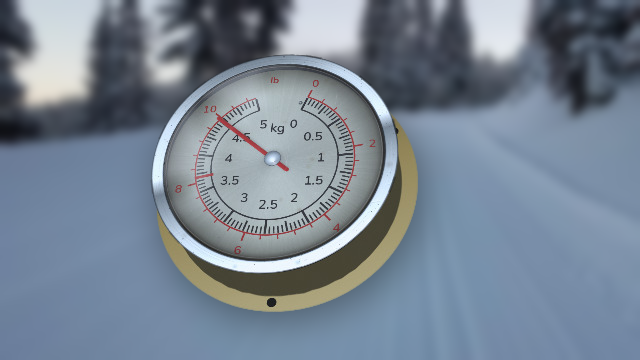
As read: 4.5 kg
